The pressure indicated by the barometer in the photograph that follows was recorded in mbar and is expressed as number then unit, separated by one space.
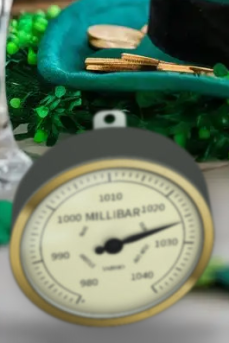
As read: 1025 mbar
